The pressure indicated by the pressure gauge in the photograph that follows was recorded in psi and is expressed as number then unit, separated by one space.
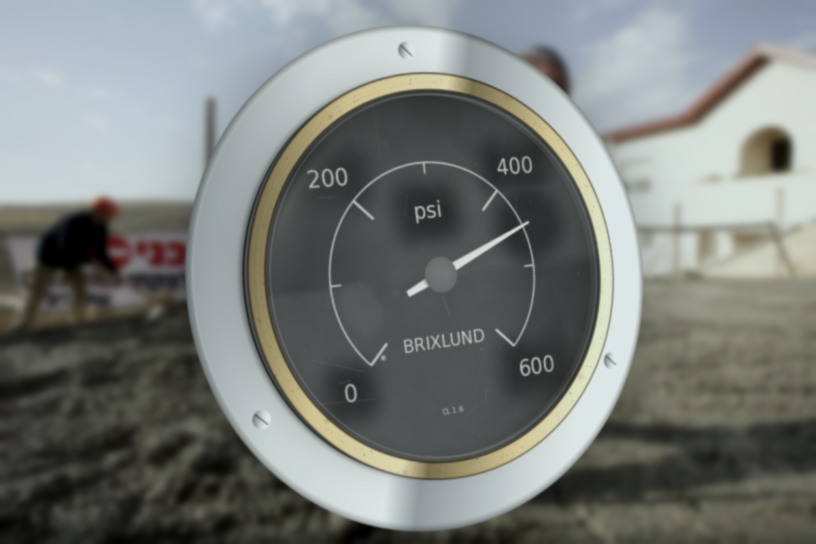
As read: 450 psi
